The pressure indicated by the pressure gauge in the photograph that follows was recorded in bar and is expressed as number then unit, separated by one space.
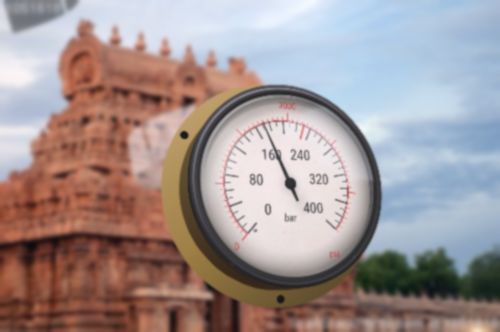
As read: 170 bar
